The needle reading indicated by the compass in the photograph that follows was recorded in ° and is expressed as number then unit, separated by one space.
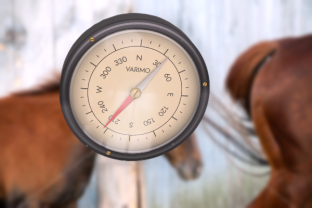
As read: 215 °
